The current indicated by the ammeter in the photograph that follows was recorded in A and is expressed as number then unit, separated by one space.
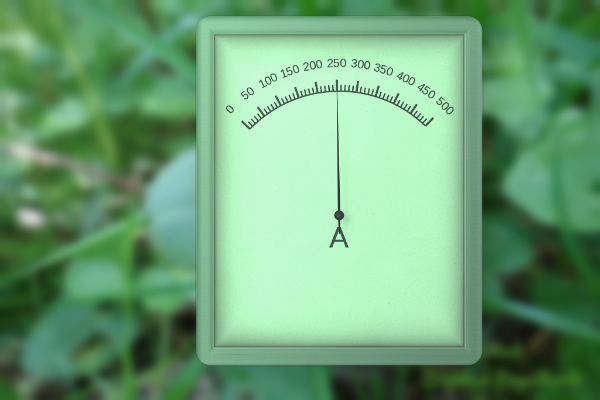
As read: 250 A
